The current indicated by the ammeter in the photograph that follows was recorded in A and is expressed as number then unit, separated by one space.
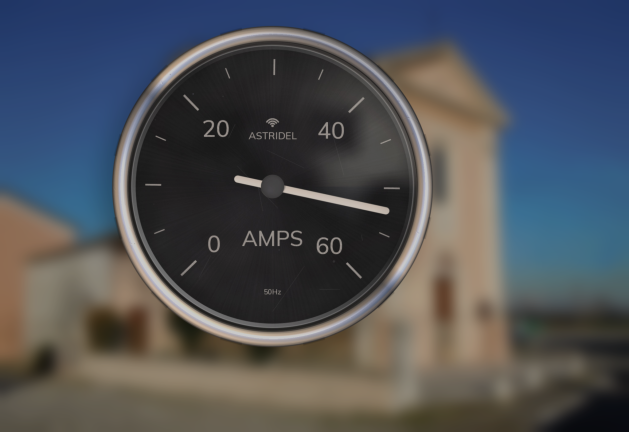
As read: 52.5 A
